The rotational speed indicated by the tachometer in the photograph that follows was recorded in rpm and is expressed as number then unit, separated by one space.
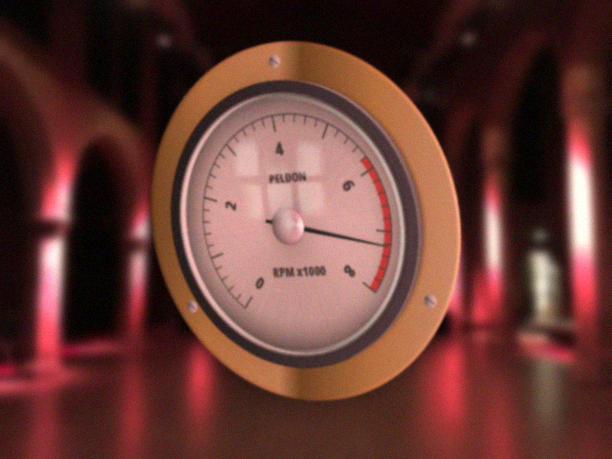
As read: 7200 rpm
